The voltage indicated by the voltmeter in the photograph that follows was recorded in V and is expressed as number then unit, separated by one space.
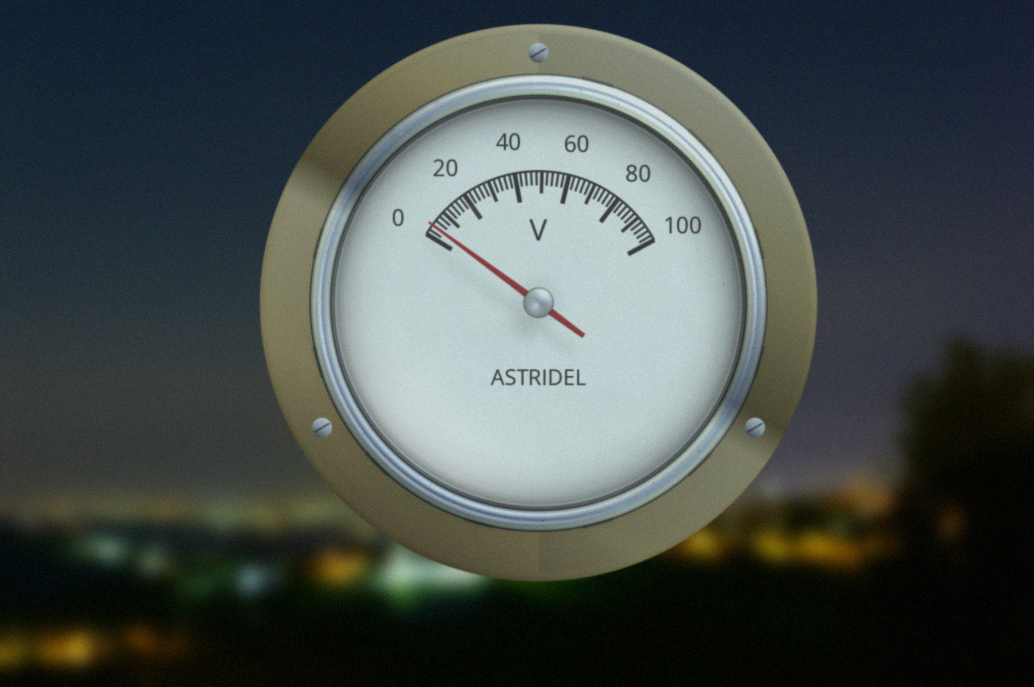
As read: 4 V
